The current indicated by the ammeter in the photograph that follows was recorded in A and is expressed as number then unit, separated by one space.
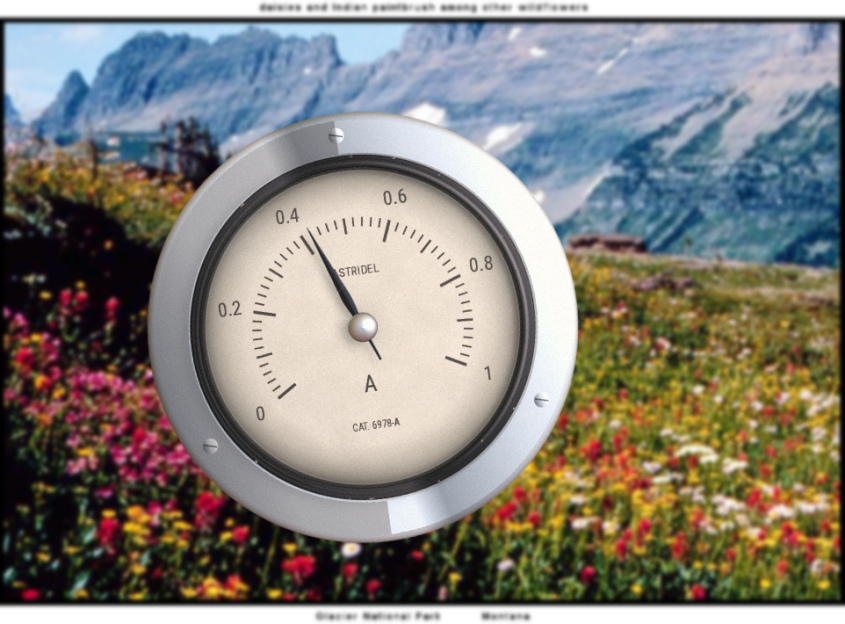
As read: 0.42 A
